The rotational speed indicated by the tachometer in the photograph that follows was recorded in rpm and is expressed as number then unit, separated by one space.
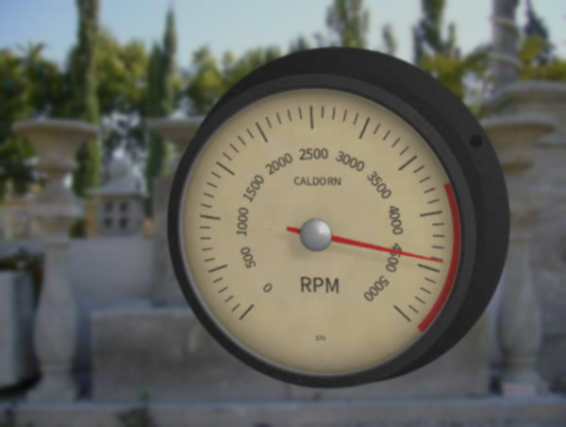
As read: 4400 rpm
